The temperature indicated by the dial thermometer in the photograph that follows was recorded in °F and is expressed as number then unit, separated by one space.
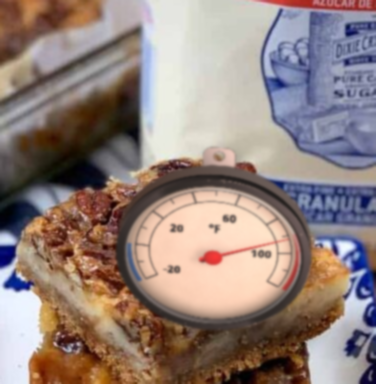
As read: 90 °F
